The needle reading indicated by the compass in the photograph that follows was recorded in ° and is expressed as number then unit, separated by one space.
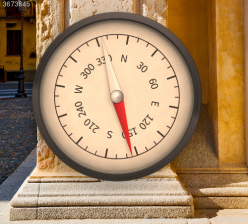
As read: 155 °
